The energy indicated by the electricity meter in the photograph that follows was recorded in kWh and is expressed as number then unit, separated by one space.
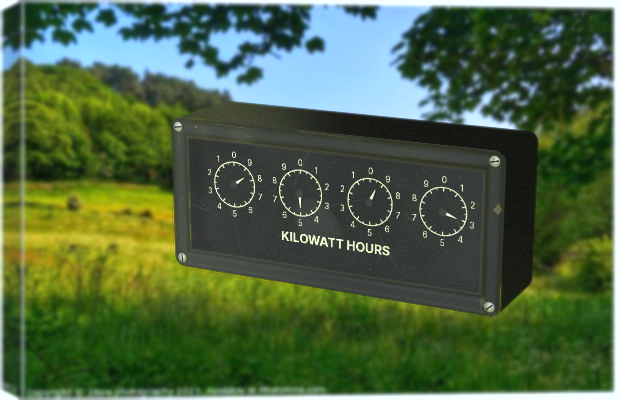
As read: 8493 kWh
